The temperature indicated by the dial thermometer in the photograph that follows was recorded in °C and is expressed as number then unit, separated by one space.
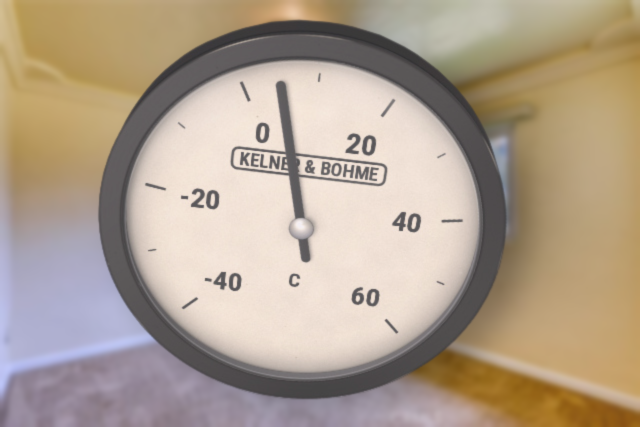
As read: 5 °C
